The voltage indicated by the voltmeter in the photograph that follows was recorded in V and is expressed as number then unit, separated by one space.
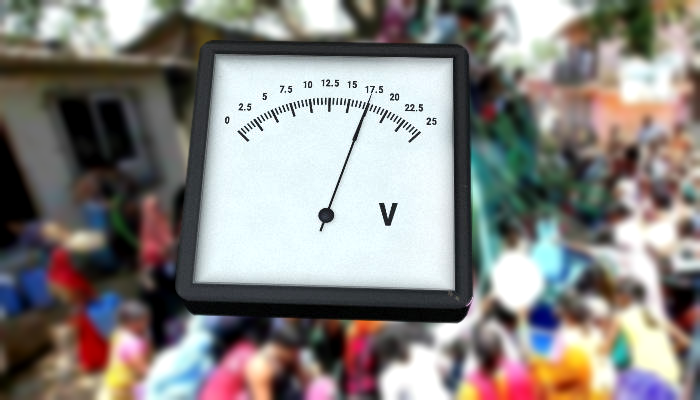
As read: 17.5 V
